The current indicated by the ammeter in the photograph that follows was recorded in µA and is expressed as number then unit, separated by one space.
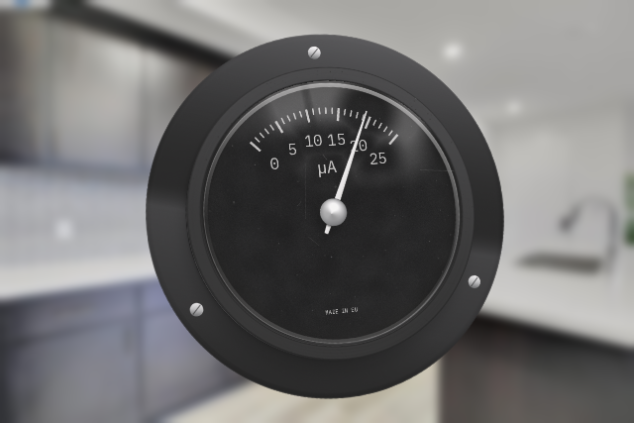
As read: 19 µA
